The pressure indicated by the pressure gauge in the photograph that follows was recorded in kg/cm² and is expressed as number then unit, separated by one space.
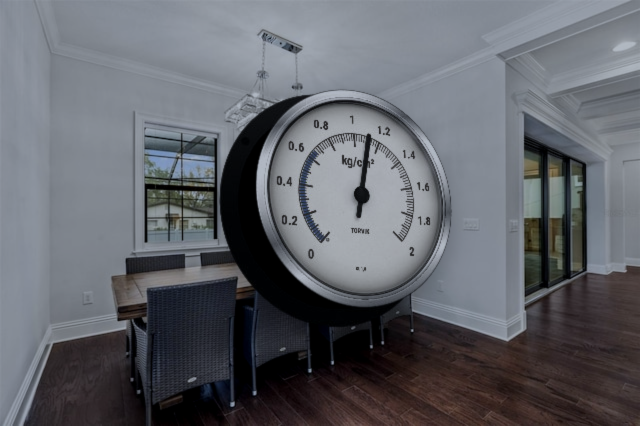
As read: 1.1 kg/cm²
